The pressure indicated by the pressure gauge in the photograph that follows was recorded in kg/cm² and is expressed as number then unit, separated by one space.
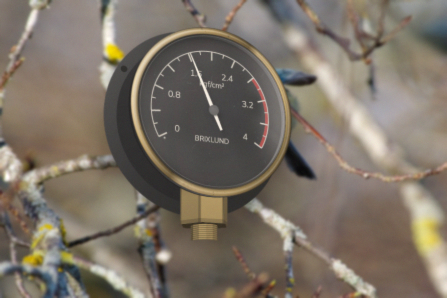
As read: 1.6 kg/cm²
